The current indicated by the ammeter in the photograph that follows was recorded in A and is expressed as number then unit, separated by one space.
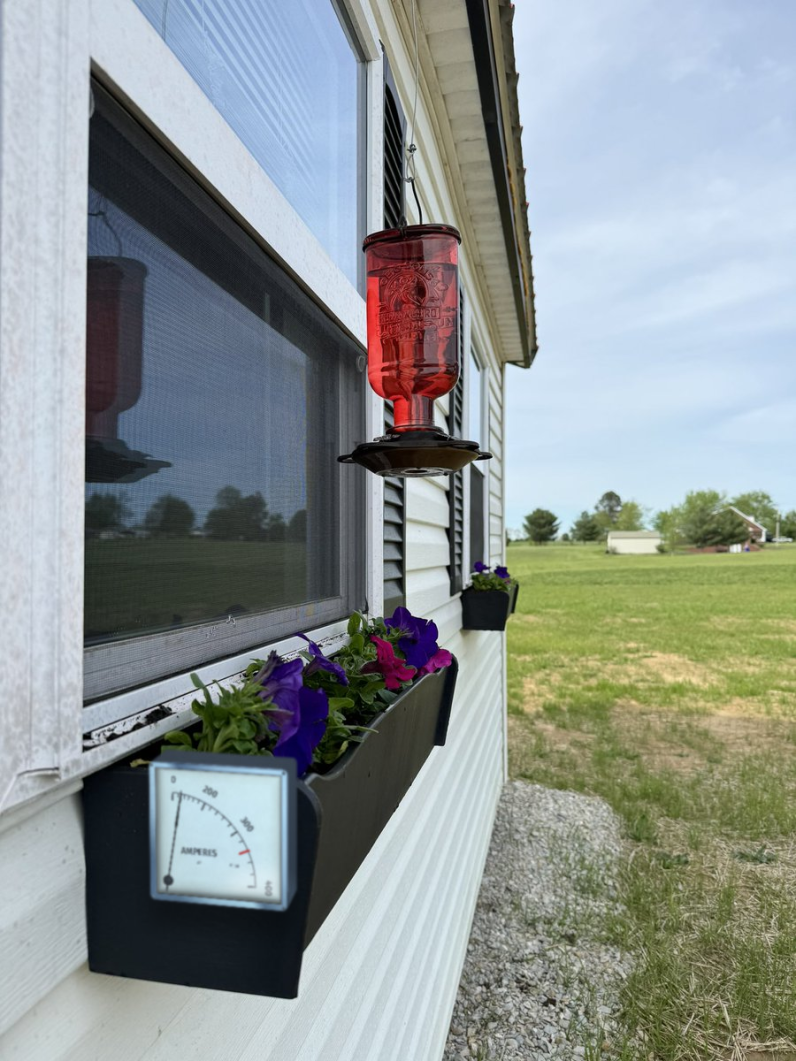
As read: 100 A
